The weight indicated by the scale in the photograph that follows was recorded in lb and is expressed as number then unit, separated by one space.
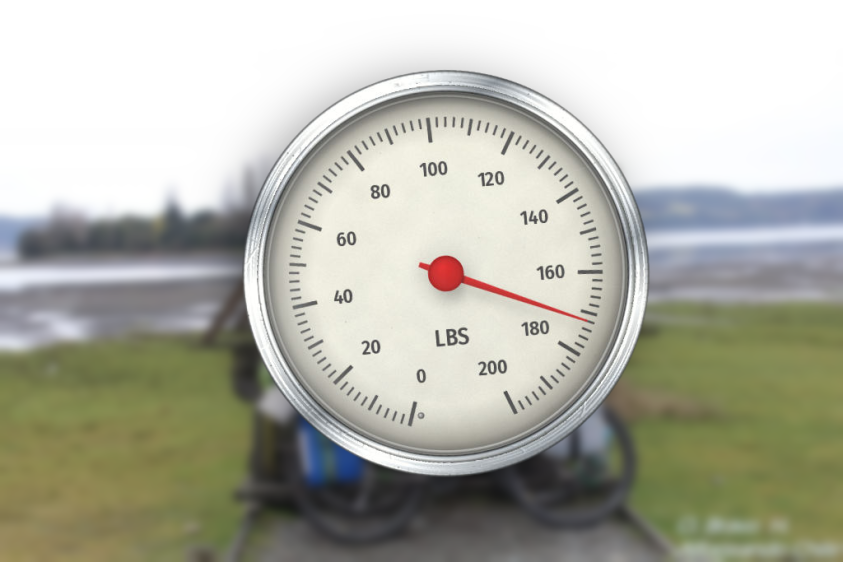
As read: 172 lb
